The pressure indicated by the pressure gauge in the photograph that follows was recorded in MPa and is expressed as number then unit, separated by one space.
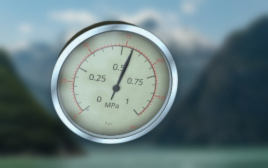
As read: 0.55 MPa
